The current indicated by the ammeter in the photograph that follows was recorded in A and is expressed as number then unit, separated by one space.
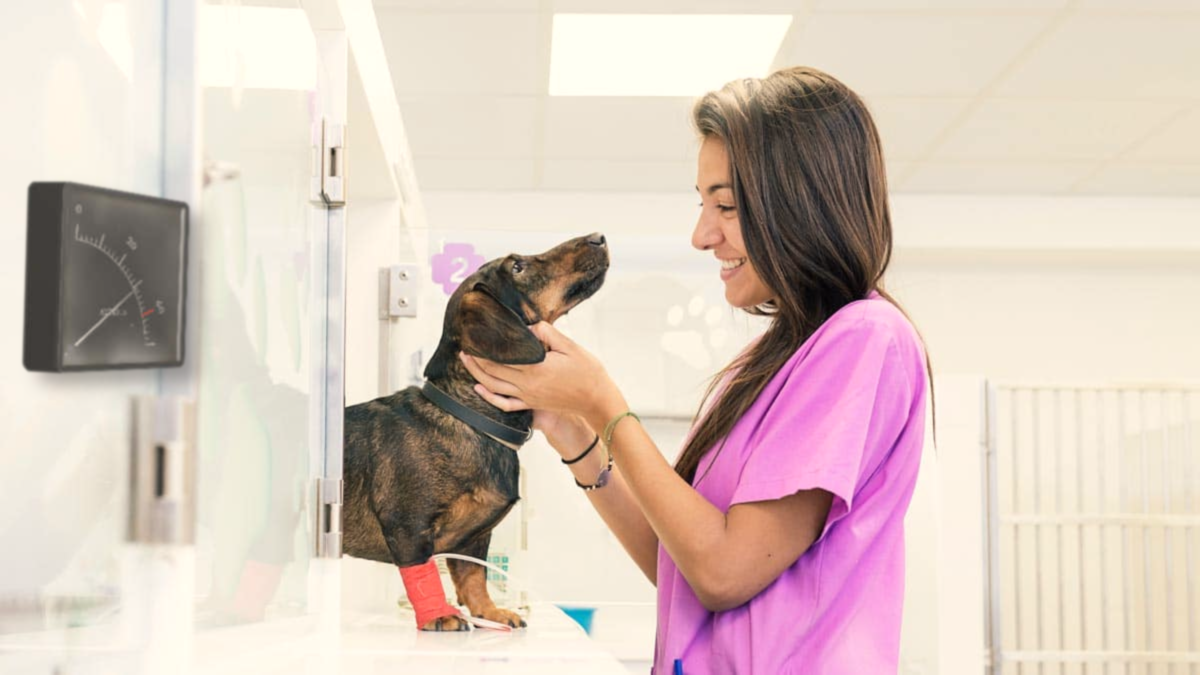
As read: 30 A
